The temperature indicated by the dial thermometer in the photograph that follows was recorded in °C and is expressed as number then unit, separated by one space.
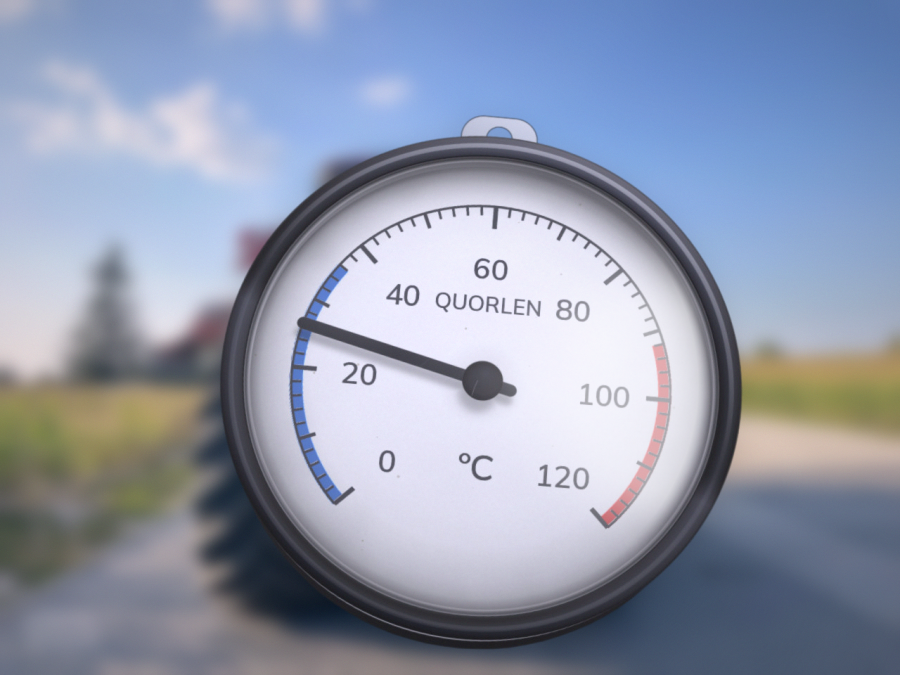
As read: 26 °C
